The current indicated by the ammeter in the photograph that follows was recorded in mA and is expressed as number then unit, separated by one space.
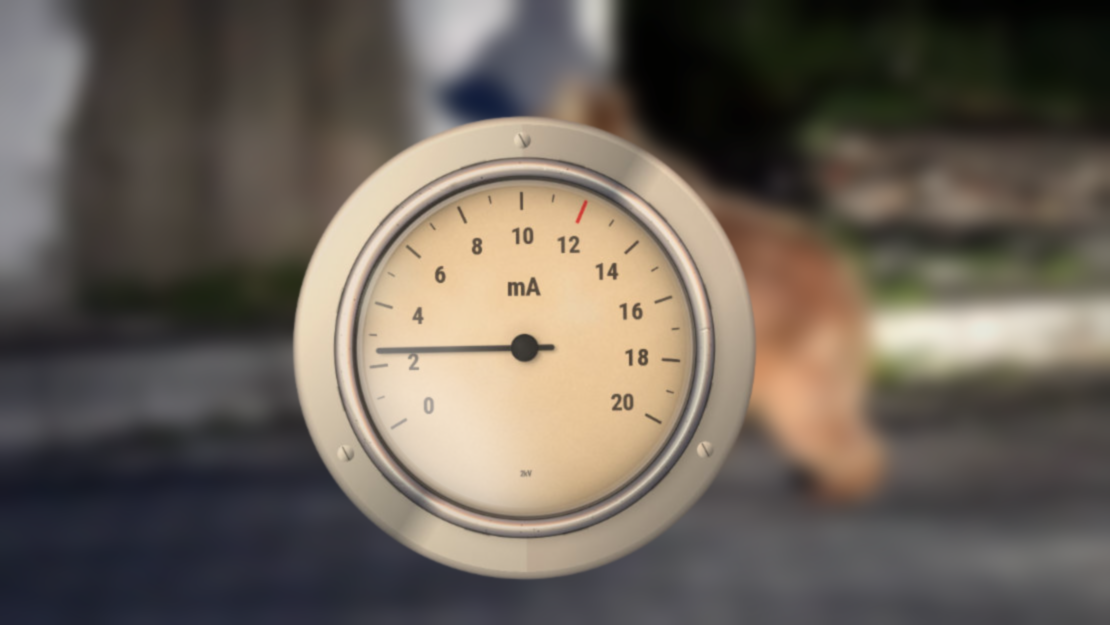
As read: 2.5 mA
